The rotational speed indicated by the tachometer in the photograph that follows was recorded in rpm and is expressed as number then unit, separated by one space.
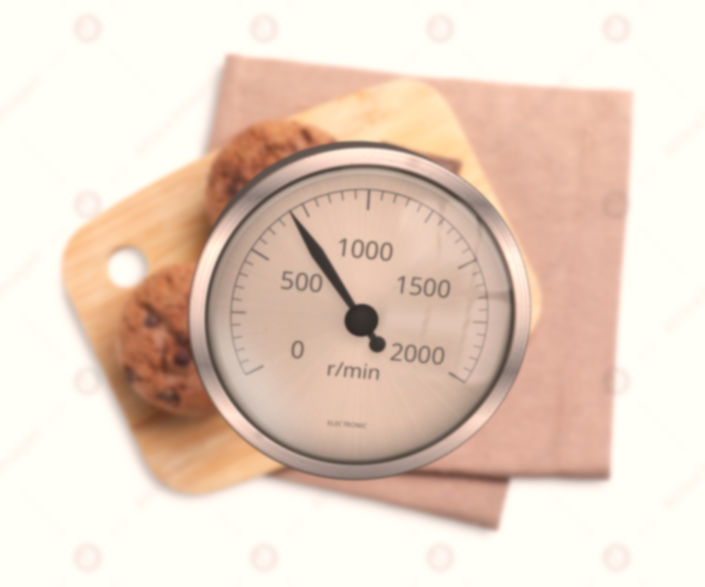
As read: 700 rpm
